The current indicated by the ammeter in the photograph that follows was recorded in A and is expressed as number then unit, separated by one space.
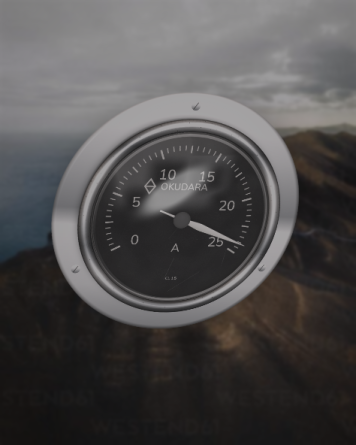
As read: 24 A
